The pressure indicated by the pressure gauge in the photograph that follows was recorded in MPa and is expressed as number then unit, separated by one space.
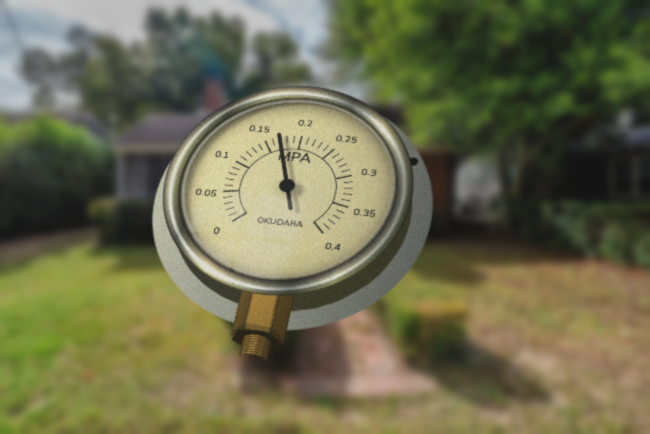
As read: 0.17 MPa
